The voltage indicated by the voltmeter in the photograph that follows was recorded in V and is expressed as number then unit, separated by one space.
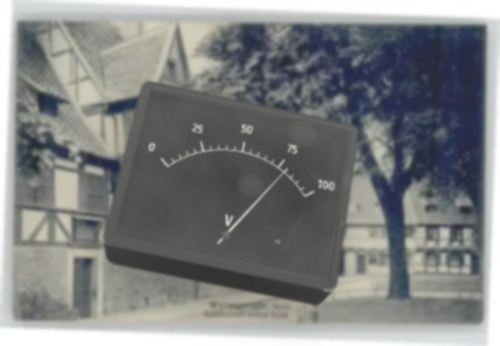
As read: 80 V
